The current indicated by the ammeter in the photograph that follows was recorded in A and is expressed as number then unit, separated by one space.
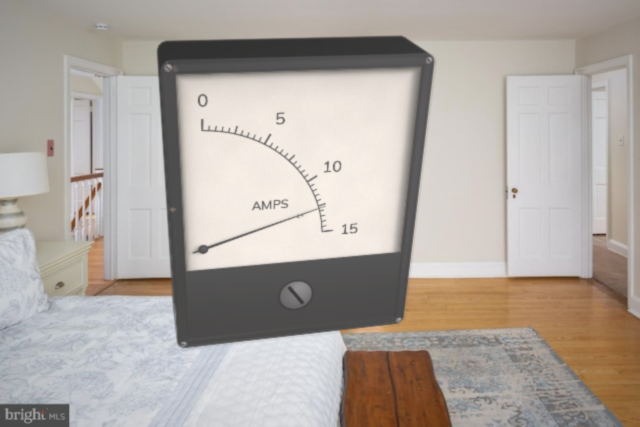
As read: 12.5 A
